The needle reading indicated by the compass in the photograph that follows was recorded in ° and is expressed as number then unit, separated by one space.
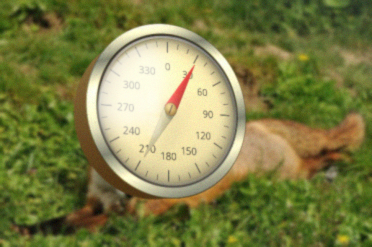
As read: 30 °
